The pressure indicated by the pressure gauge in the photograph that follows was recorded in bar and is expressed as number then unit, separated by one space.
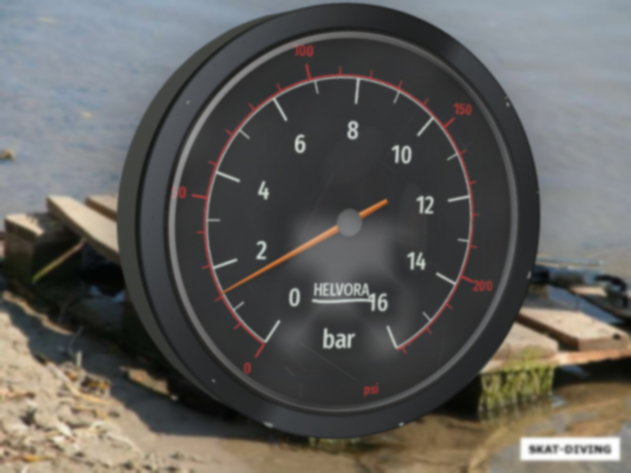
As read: 1.5 bar
